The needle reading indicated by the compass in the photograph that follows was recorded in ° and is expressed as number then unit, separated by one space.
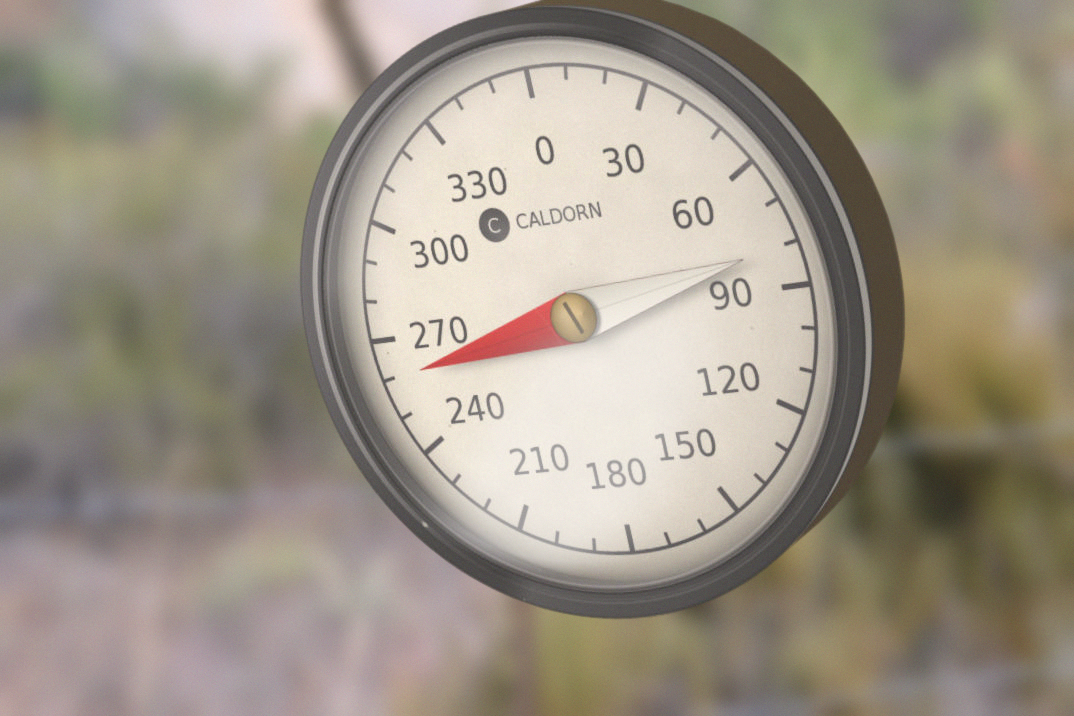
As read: 260 °
